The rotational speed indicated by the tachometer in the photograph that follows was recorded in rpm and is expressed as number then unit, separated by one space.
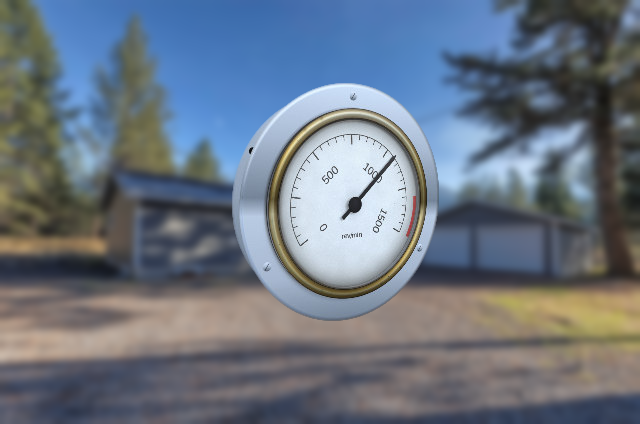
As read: 1050 rpm
